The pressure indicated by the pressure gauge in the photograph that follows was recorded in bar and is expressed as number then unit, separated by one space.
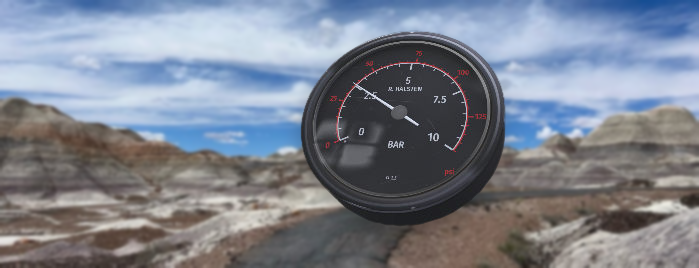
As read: 2.5 bar
